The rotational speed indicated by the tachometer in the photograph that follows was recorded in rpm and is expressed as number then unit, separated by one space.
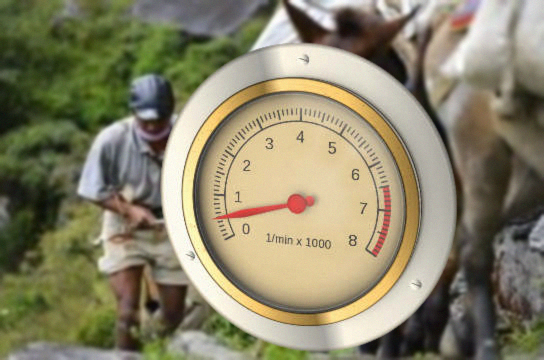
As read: 500 rpm
